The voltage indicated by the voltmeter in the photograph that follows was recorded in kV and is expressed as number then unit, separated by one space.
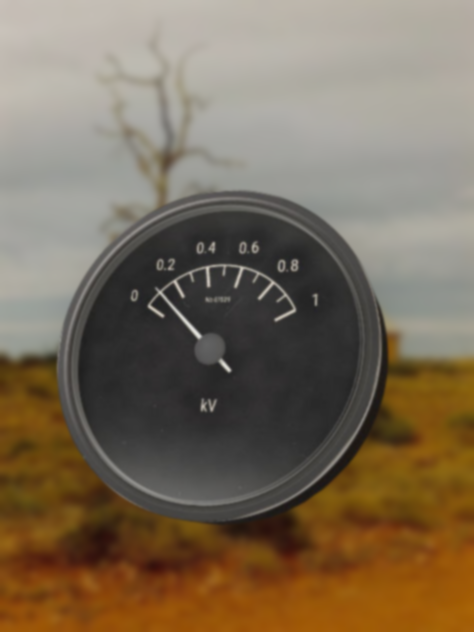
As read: 0.1 kV
